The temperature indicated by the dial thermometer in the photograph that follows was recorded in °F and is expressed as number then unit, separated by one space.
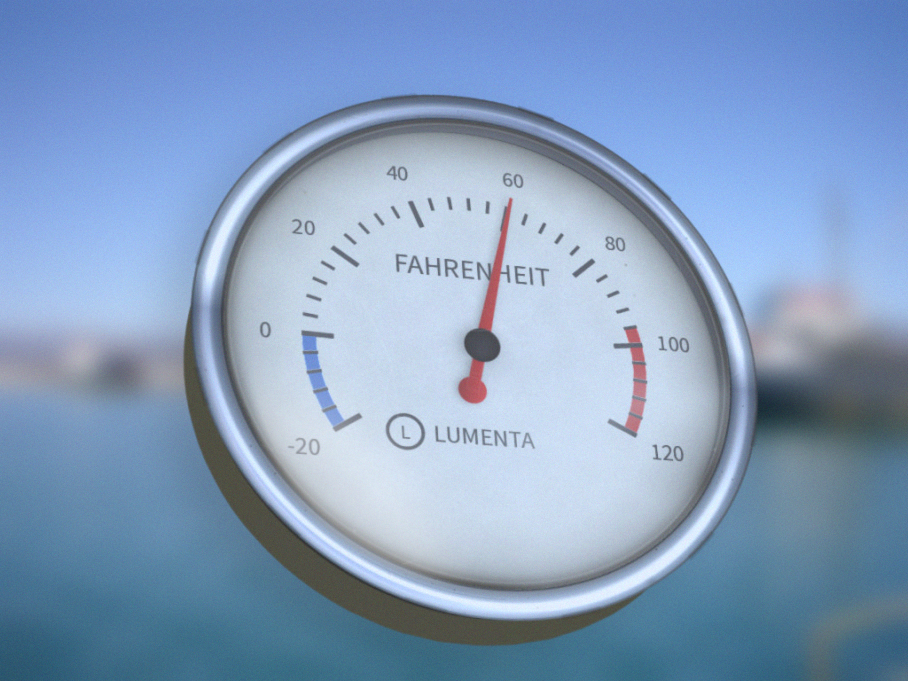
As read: 60 °F
